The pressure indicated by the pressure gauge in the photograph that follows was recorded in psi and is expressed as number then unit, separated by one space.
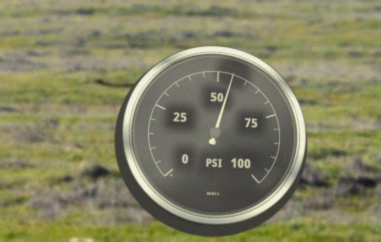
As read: 55 psi
